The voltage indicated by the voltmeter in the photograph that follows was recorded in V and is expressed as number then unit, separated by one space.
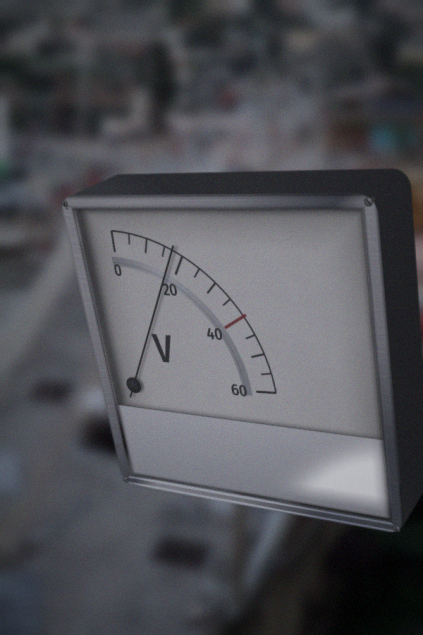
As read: 17.5 V
